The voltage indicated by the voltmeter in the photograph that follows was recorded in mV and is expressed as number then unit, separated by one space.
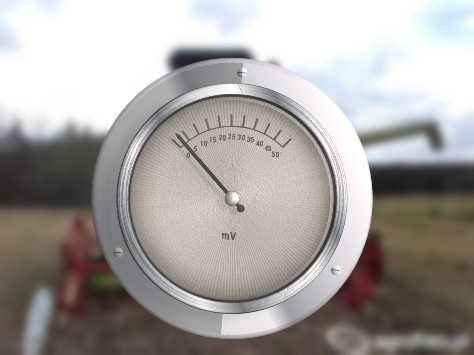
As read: 2.5 mV
